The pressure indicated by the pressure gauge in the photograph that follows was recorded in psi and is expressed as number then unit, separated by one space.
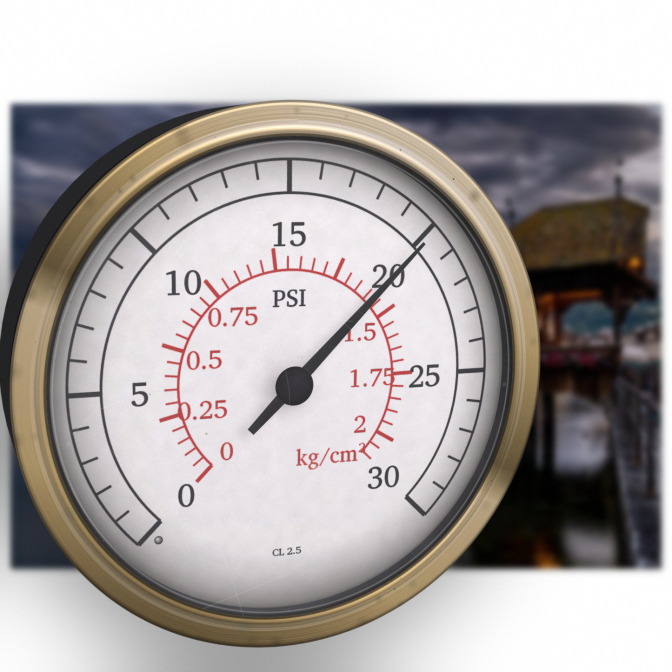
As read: 20 psi
